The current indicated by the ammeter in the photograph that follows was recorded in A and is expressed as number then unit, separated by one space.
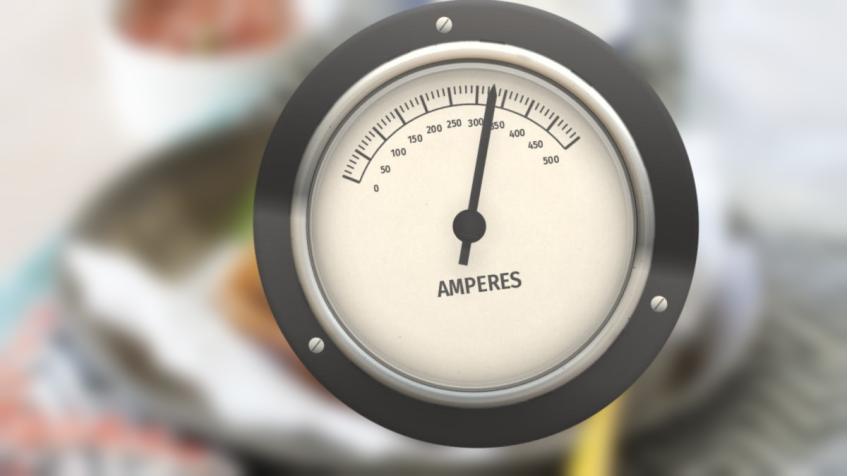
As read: 330 A
